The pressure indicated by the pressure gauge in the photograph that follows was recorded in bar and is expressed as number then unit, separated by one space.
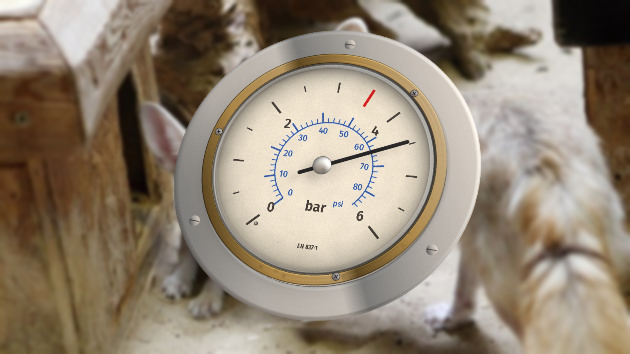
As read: 4.5 bar
